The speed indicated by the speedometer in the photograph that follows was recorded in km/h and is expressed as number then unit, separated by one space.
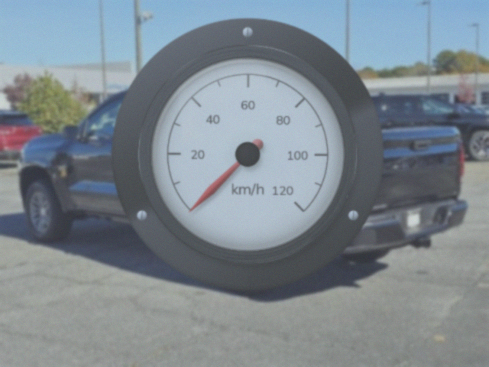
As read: 0 km/h
